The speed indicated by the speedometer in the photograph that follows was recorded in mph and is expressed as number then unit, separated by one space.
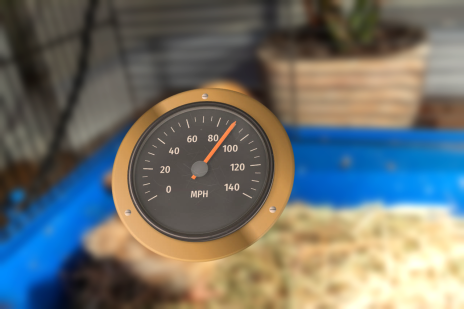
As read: 90 mph
